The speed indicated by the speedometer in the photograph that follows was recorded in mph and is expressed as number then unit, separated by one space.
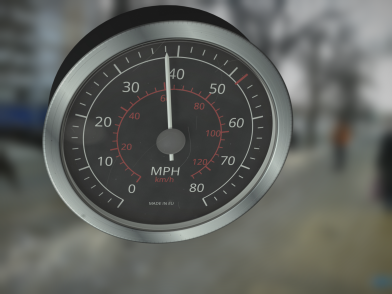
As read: 38 mph
